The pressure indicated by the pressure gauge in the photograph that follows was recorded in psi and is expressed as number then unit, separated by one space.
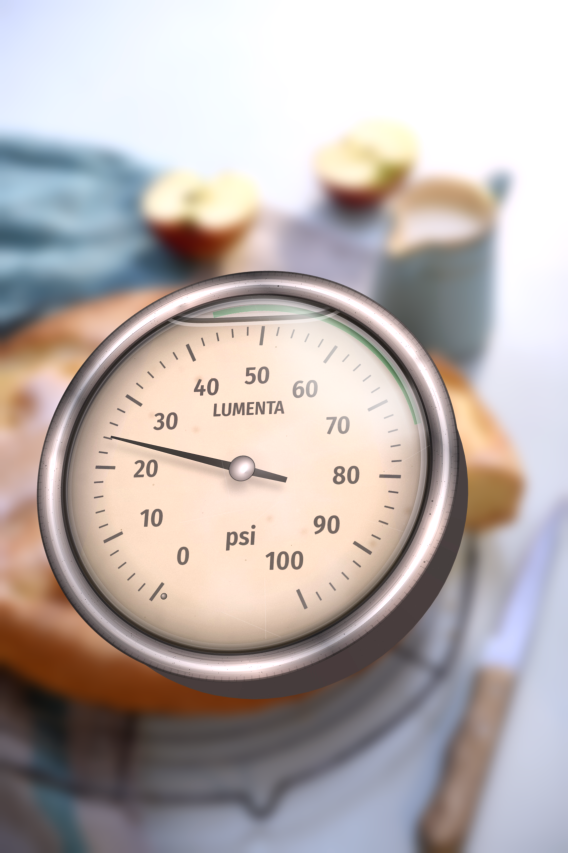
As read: 24 psi
